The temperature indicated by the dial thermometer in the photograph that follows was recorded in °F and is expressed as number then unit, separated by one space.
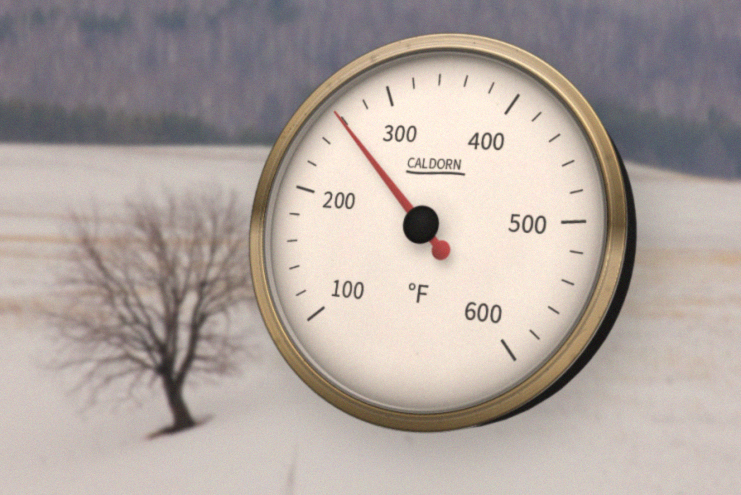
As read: 260 °F
